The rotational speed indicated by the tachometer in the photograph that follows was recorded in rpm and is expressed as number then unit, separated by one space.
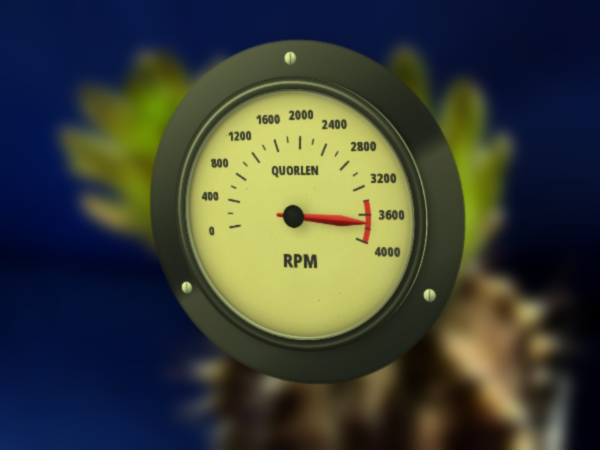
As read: 3700 rpm
